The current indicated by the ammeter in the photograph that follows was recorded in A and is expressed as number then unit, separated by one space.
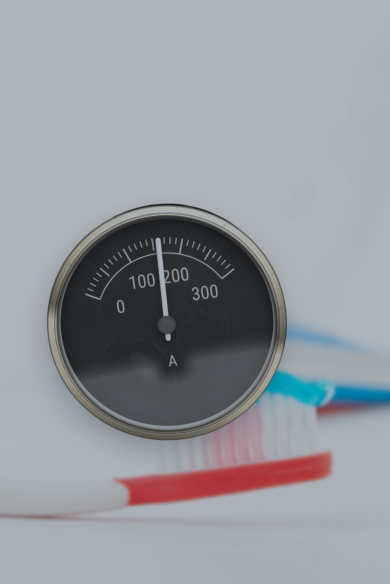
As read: 160 A
